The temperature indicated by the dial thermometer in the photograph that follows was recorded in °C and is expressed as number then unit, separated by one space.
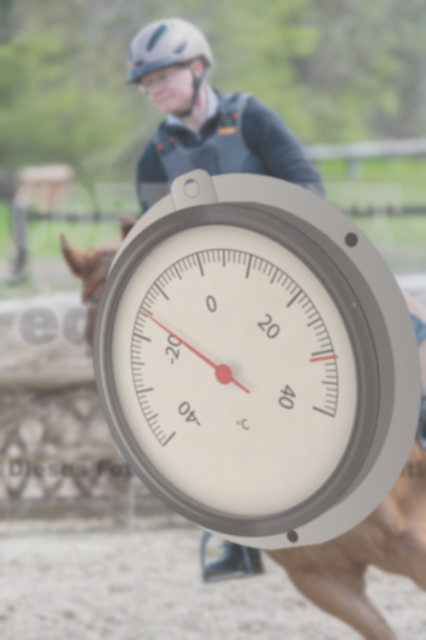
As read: -15 °C
